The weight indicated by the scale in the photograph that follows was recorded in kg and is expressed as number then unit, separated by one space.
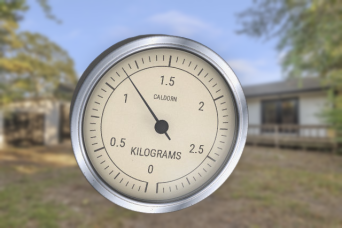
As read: 1.15 kg
